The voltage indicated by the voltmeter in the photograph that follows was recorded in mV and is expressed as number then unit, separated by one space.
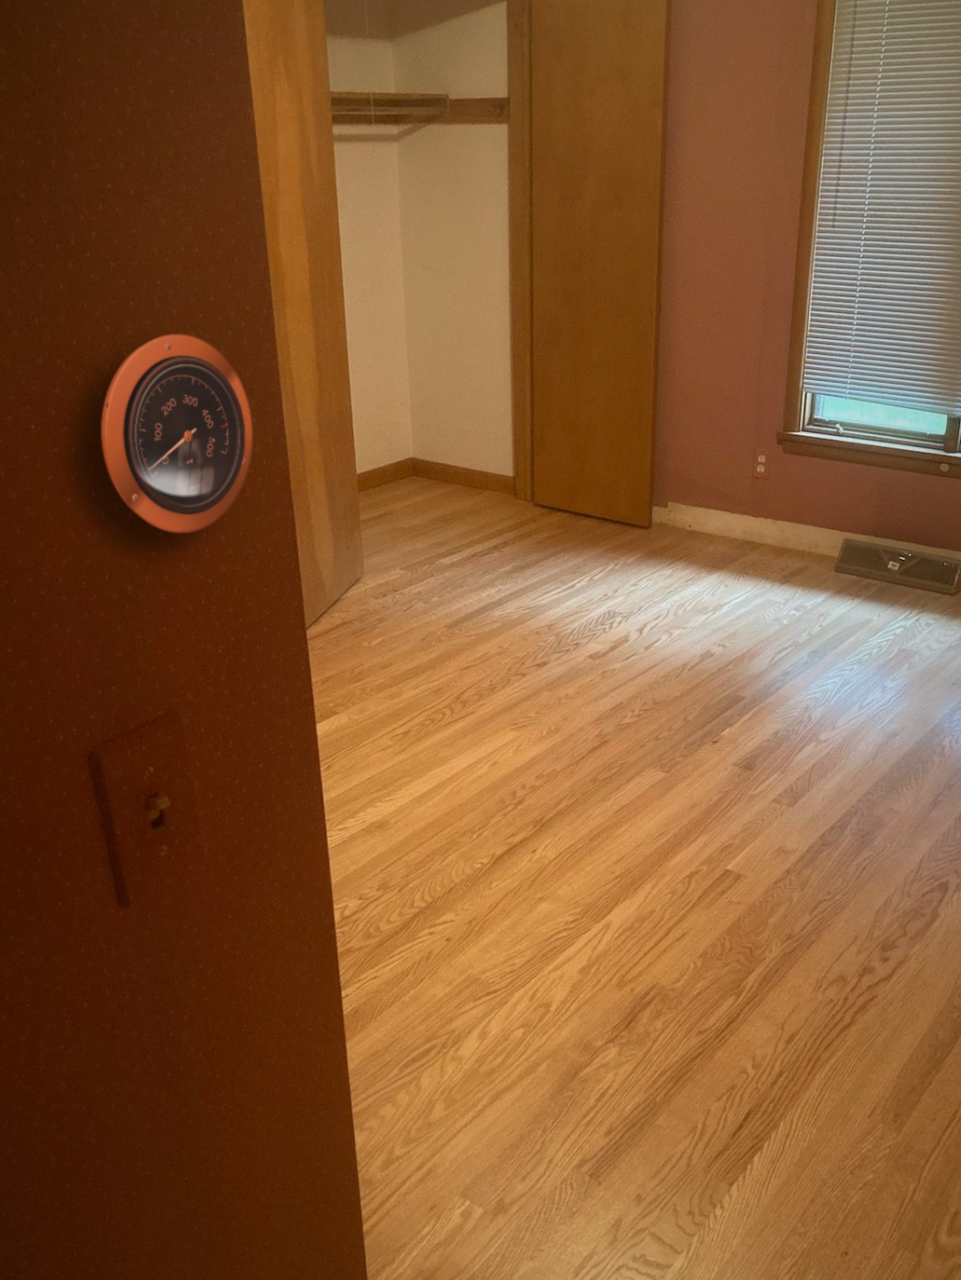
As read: 20 mV
